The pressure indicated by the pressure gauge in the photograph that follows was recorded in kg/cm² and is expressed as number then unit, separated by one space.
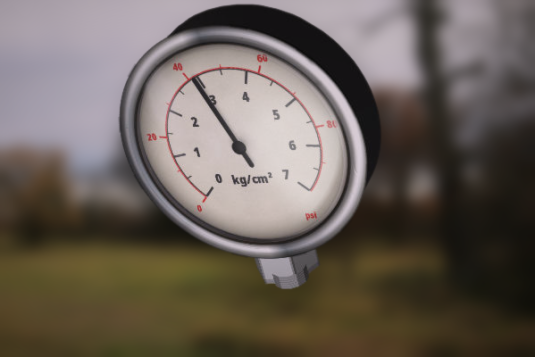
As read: 3 kg/cm²
